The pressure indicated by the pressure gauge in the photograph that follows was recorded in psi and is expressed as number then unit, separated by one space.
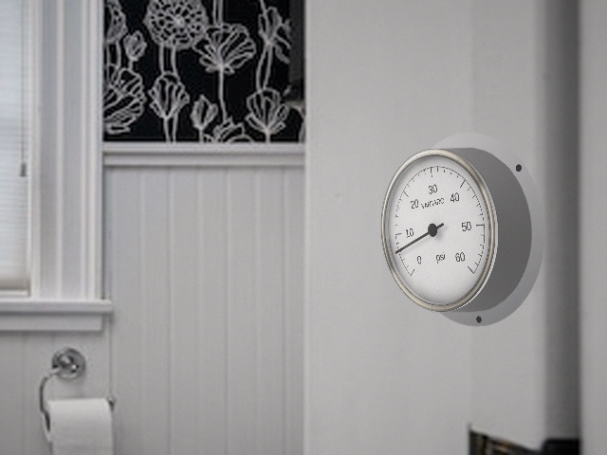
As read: 6 psi
